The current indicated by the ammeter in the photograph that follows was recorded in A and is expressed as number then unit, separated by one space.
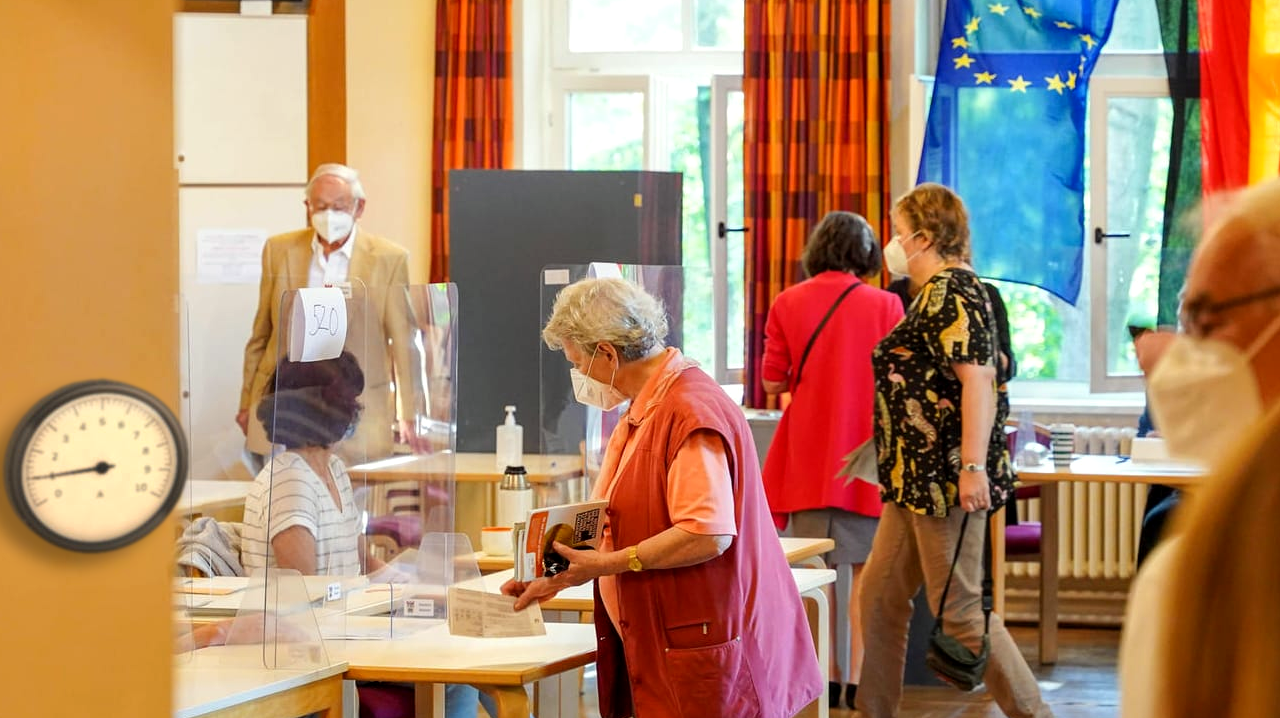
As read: 1 A
